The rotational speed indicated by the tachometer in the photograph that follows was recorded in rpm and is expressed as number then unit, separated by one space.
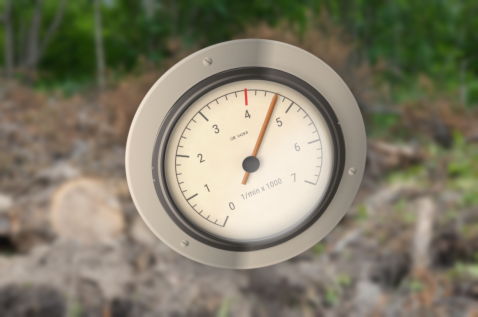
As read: 4600 rpm
